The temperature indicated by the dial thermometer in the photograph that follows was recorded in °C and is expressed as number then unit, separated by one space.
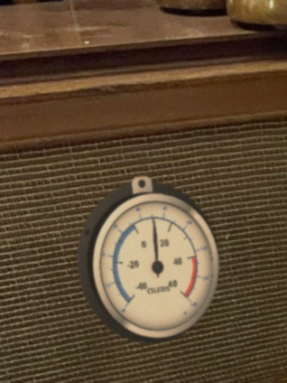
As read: 10 °C
